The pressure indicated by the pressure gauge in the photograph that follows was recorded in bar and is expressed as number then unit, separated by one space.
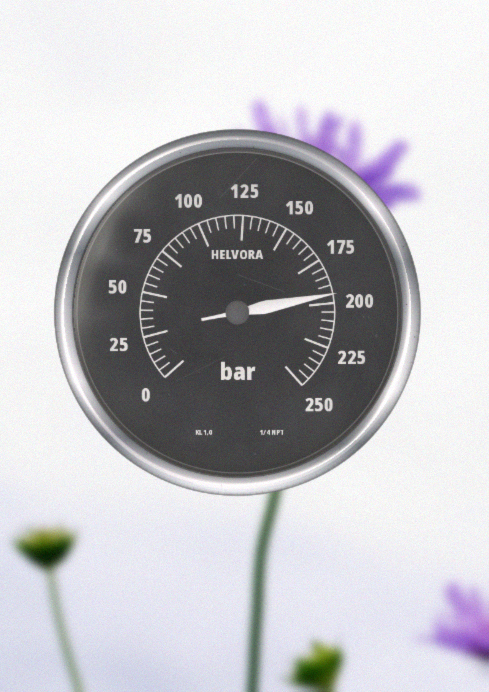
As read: 195 bar
